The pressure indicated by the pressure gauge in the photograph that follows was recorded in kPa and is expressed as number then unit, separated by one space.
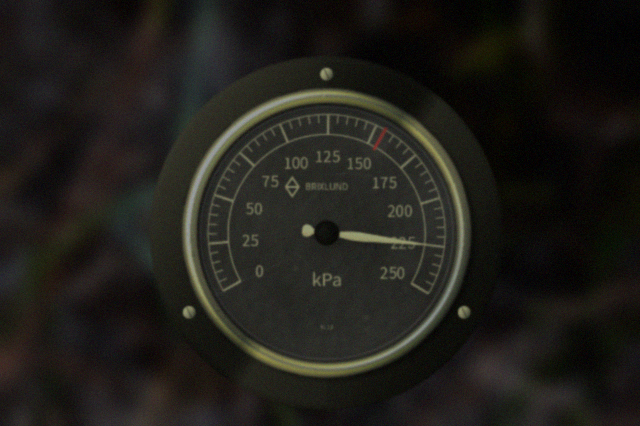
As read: 225 kPa
